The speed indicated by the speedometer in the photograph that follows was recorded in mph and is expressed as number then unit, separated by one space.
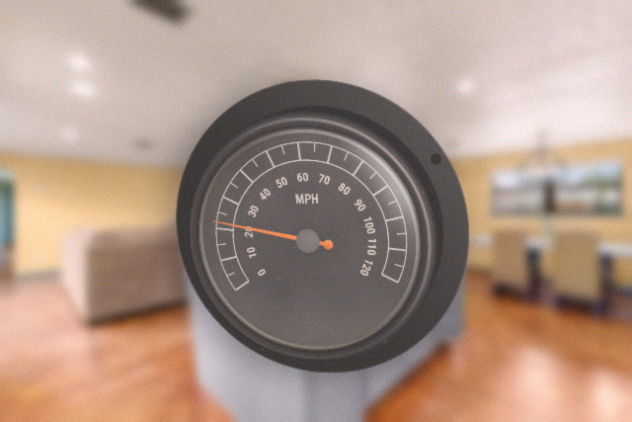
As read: 22.5 mph
